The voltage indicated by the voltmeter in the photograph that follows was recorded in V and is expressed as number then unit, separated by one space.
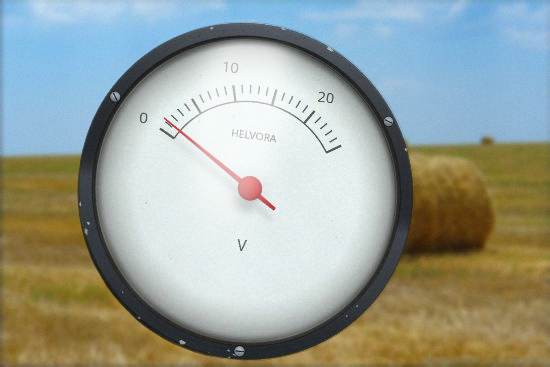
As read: 1 V
